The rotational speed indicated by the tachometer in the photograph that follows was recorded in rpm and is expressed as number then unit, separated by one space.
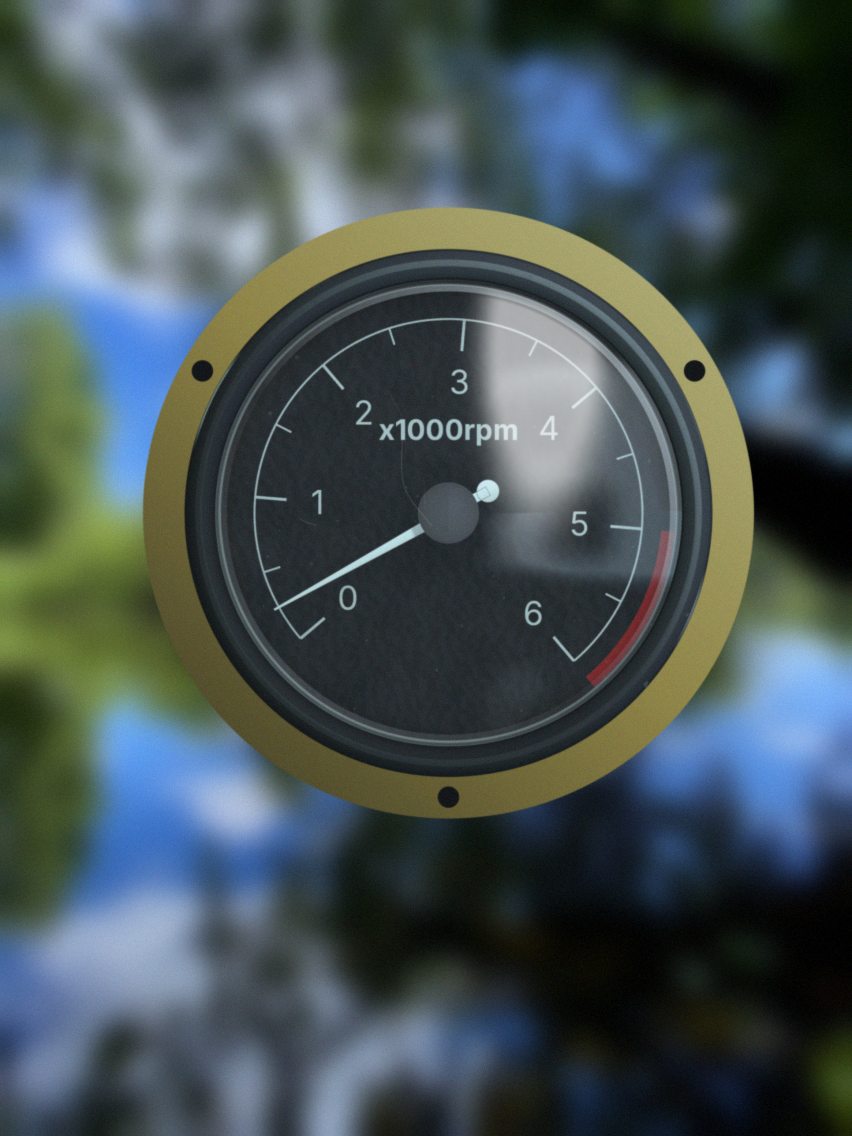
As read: 250 rpm
